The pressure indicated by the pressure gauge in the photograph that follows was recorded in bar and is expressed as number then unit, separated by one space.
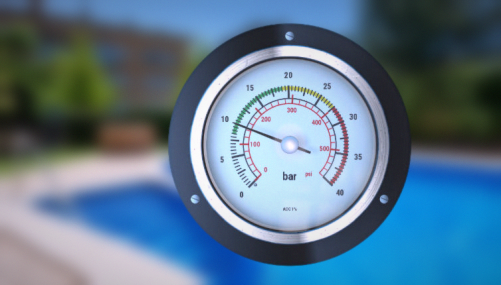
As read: 10 bar
